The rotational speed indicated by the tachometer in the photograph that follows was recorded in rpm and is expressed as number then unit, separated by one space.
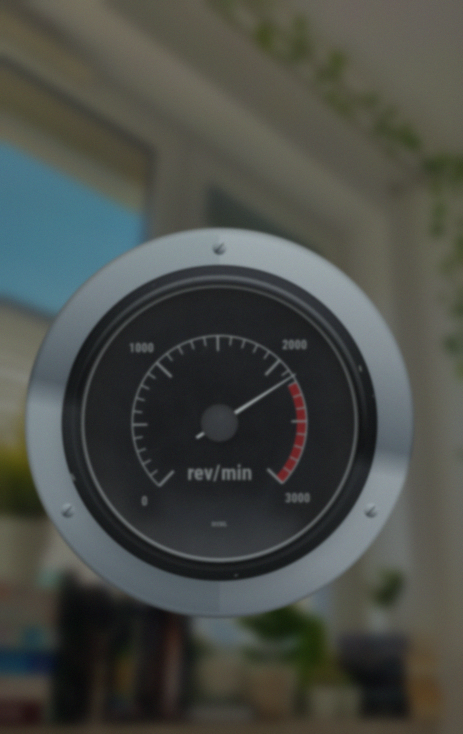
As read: 2150 rpm
